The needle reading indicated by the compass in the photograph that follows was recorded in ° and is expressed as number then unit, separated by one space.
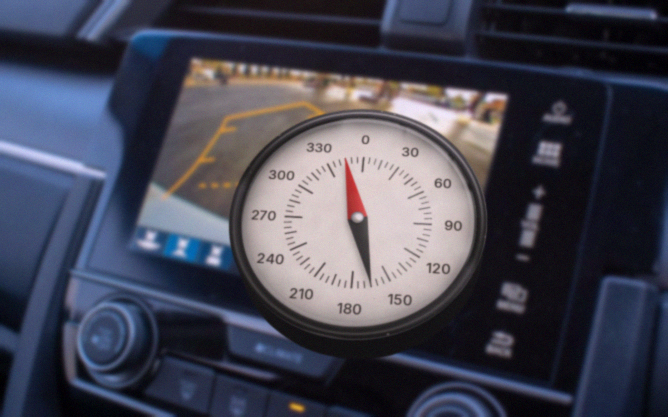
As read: 345 °
